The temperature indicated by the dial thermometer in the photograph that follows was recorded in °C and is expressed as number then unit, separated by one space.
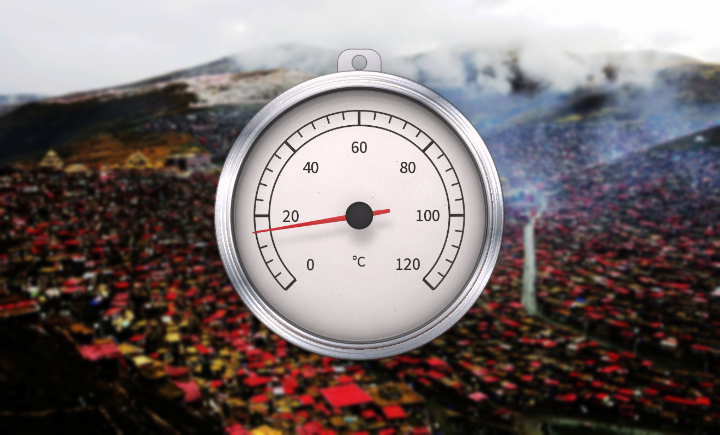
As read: 16 °C
